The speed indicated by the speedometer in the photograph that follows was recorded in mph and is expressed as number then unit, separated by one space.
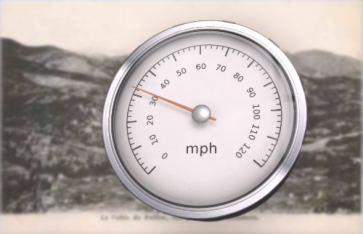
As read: 32 mph
